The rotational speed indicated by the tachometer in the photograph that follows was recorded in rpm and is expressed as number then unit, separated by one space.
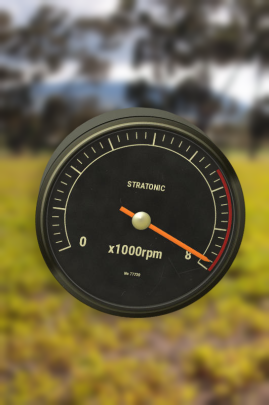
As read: 7800 rpm
